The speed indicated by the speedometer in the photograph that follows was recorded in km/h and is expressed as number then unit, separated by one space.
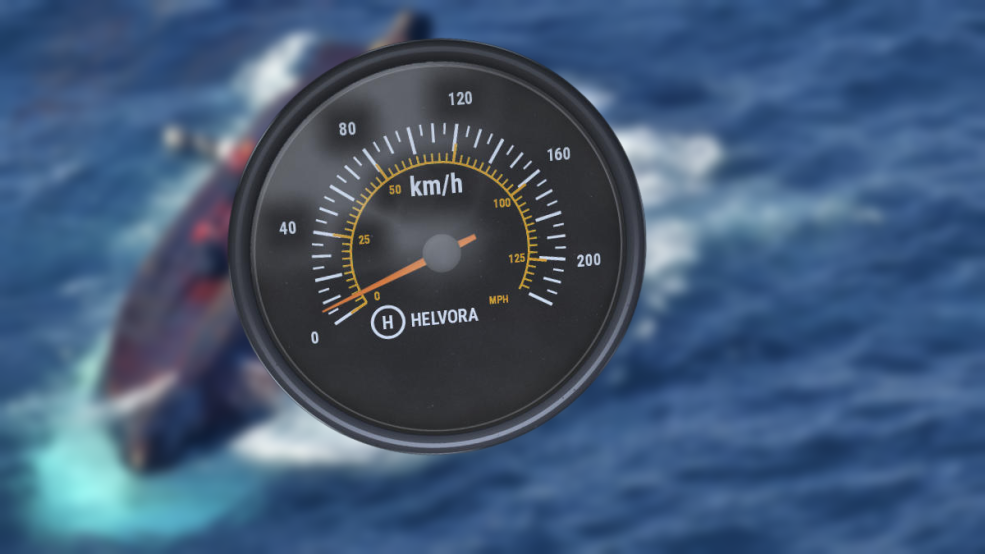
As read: 7.5 km/h
